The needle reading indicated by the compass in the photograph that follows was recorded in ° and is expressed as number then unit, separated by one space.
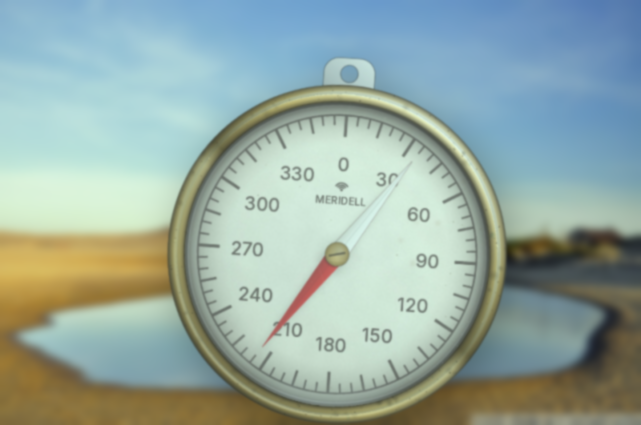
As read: 215 °
